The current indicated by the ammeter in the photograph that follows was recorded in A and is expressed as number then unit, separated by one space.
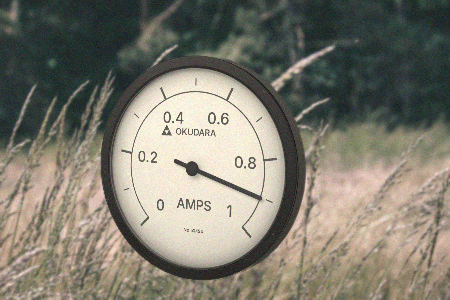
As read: 0.9 A
